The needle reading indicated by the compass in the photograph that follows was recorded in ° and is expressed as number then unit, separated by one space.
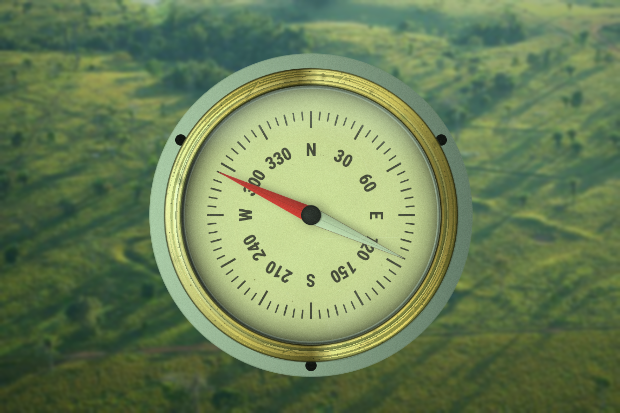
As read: 295 °
